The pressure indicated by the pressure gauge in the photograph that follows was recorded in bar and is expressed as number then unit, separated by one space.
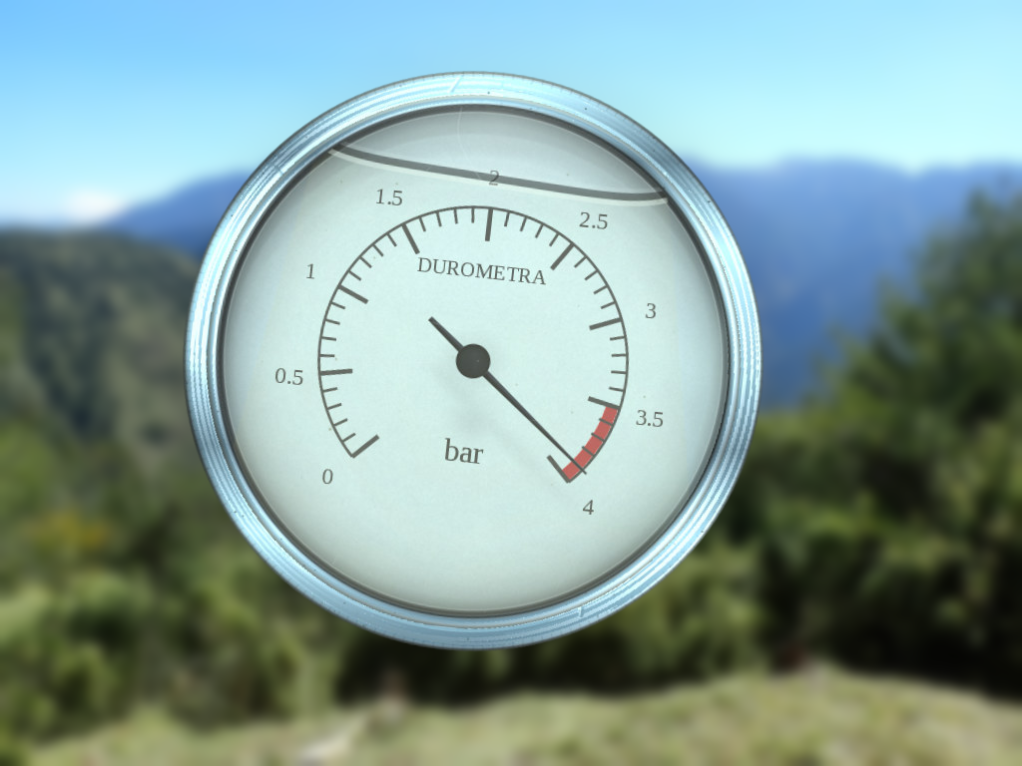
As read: 3.9 bar
